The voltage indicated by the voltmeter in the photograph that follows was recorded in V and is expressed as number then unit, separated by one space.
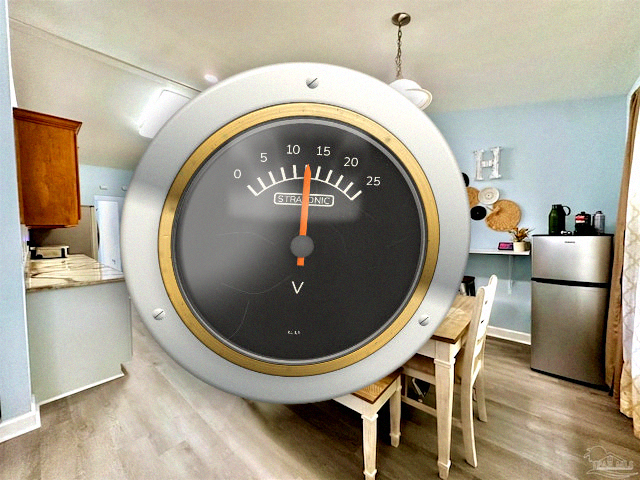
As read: 12.5 V
